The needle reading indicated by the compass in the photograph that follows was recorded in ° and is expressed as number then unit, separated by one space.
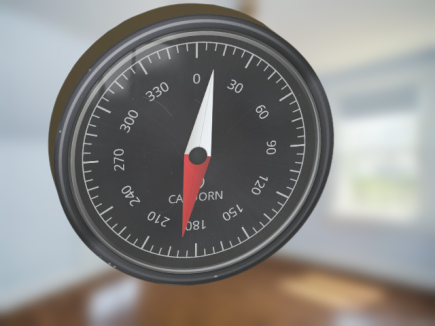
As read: 190 °
